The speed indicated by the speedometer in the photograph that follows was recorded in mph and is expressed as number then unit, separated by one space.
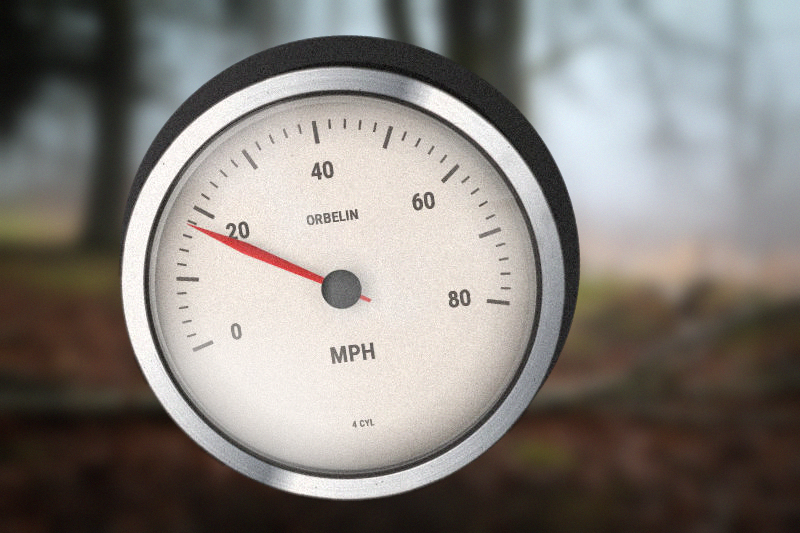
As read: 18 mph
